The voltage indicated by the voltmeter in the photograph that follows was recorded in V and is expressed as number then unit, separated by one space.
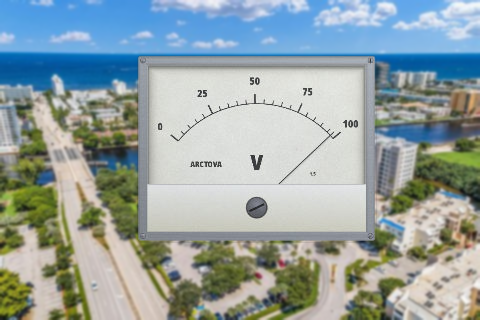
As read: 97.5 V
